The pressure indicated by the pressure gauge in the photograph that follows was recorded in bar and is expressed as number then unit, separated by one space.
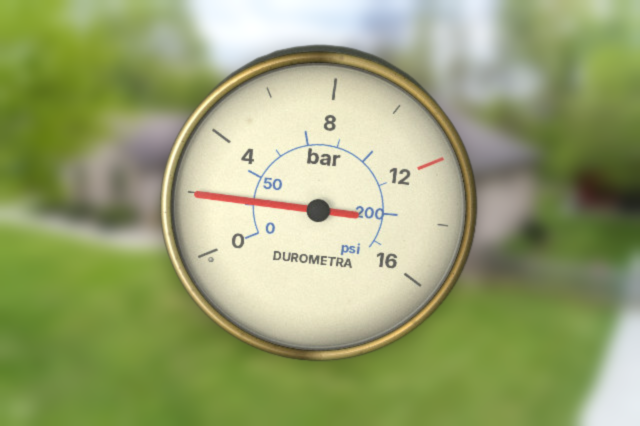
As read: 2 bar
